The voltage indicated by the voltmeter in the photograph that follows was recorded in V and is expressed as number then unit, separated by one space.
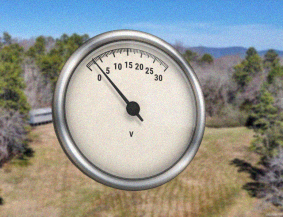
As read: 2.5 V
